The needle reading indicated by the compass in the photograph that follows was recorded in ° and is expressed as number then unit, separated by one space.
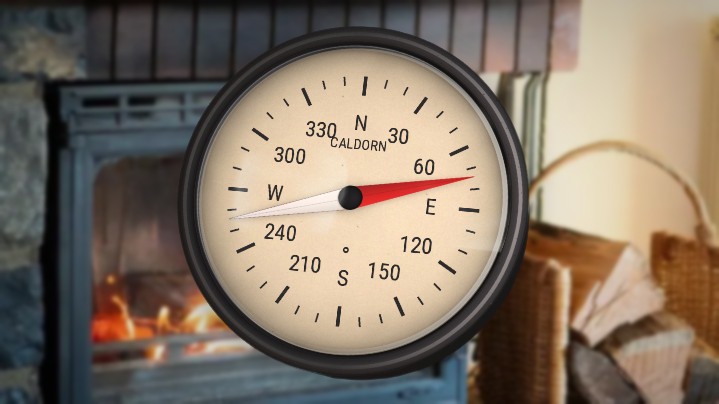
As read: 75 °
